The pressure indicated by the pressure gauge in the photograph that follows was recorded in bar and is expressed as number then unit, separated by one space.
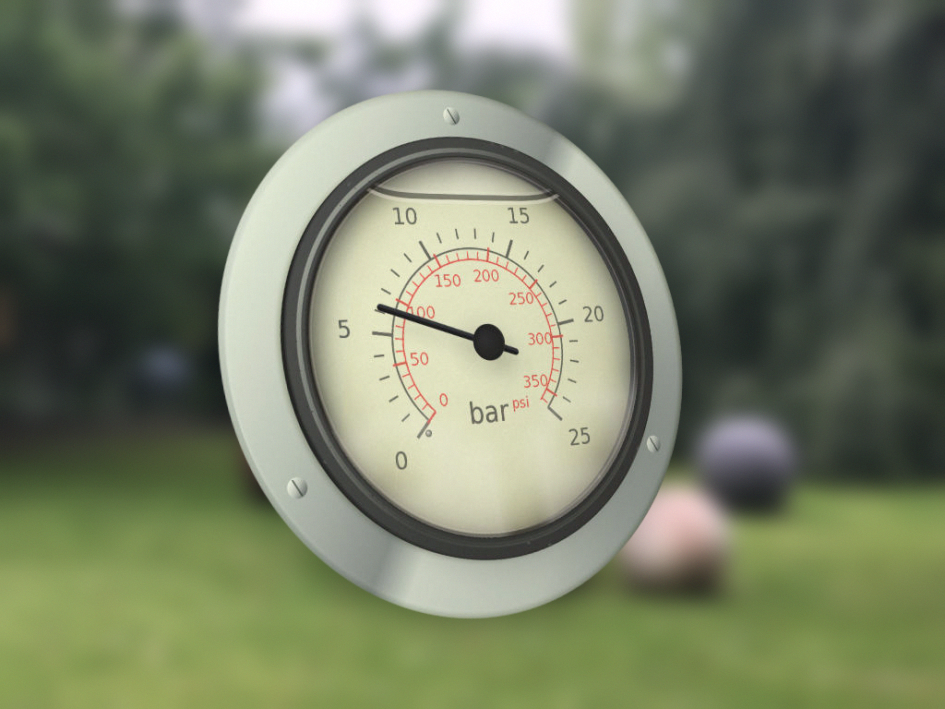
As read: 6 bar
